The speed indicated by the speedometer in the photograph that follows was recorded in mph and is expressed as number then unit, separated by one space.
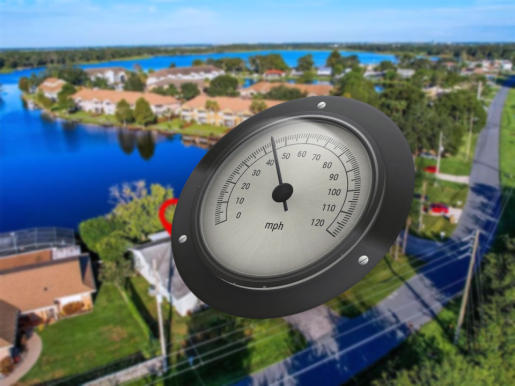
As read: 45 mph
